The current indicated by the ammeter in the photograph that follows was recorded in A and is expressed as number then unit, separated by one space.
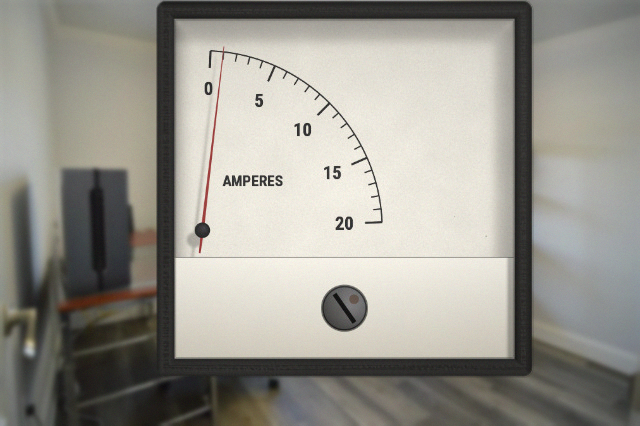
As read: 1 A
